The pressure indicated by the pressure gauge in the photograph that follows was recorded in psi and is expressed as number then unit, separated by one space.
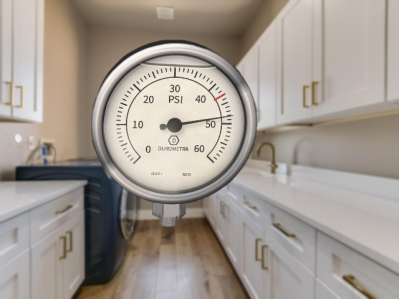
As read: 48 psi
